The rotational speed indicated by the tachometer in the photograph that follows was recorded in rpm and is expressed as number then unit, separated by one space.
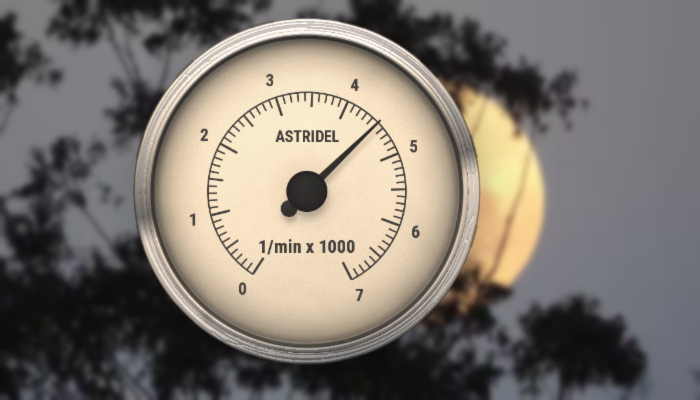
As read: 4500 rpm
